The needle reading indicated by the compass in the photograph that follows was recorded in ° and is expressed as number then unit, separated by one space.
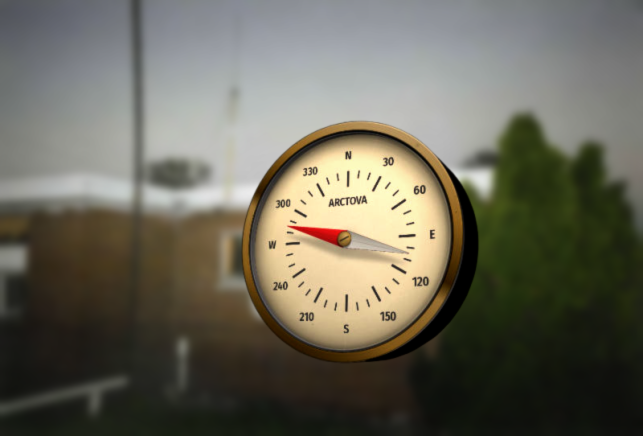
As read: 285 °
